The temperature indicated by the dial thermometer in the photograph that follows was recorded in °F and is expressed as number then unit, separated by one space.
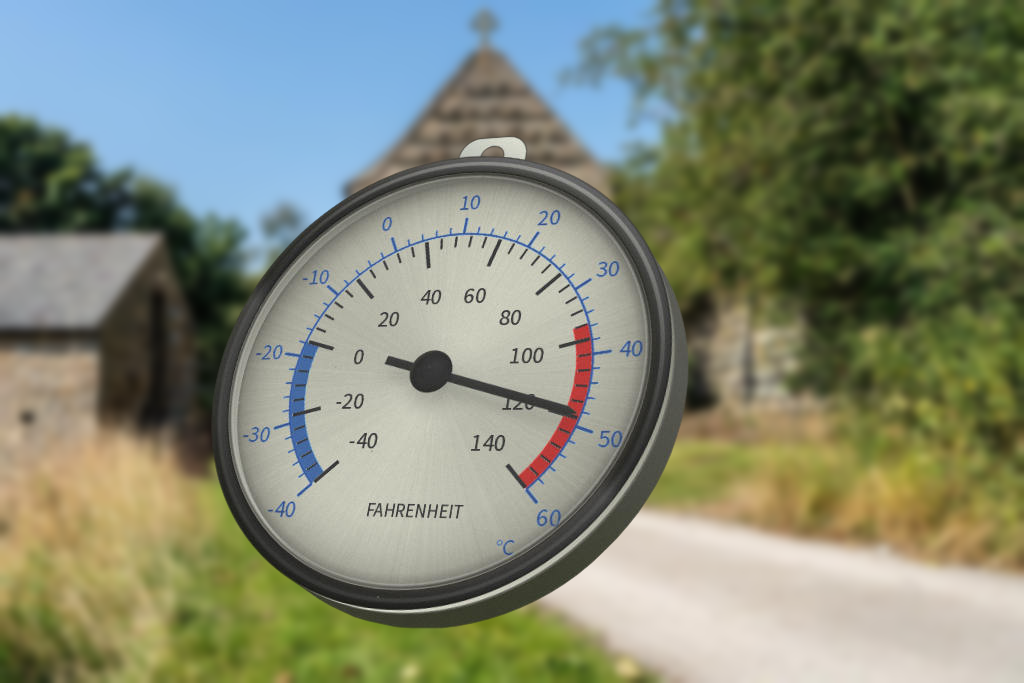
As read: 120 °F
